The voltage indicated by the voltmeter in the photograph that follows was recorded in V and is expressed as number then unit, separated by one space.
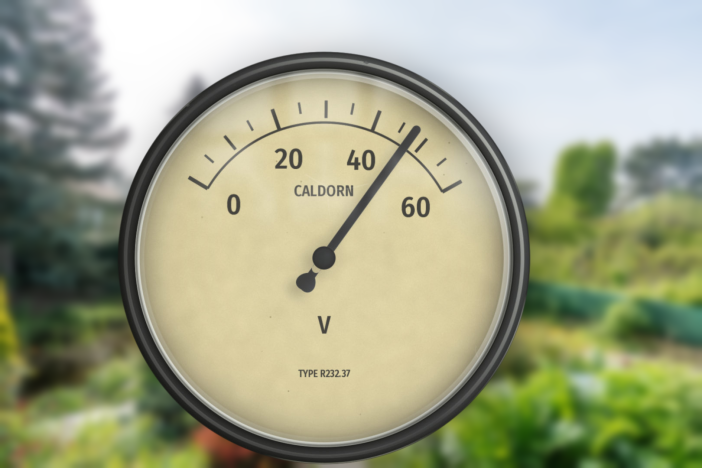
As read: 47.5 V
